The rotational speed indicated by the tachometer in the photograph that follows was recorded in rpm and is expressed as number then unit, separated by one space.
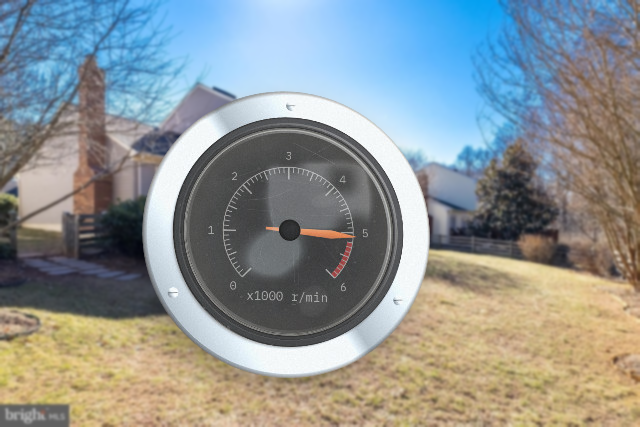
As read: 5100 rpm
